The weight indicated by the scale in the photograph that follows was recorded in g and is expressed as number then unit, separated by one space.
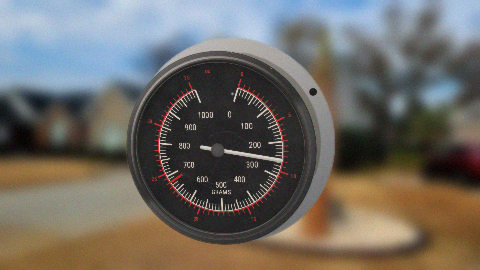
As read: 250 g
